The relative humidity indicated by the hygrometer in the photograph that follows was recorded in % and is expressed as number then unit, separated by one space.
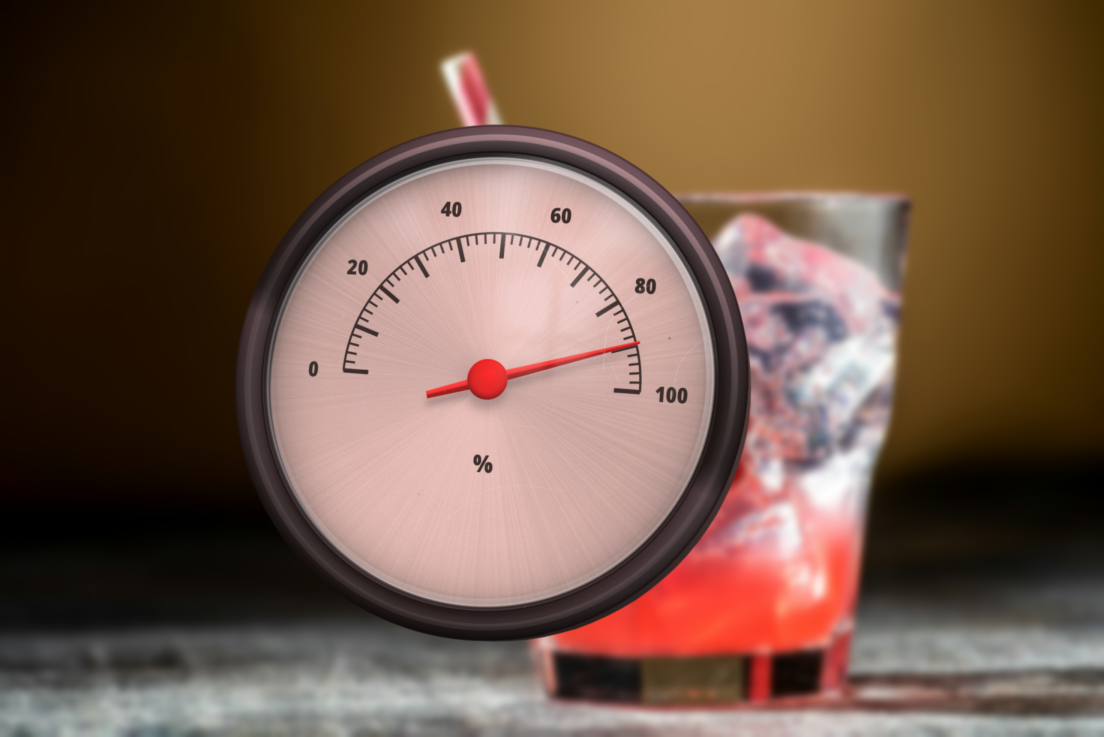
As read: 90 %
